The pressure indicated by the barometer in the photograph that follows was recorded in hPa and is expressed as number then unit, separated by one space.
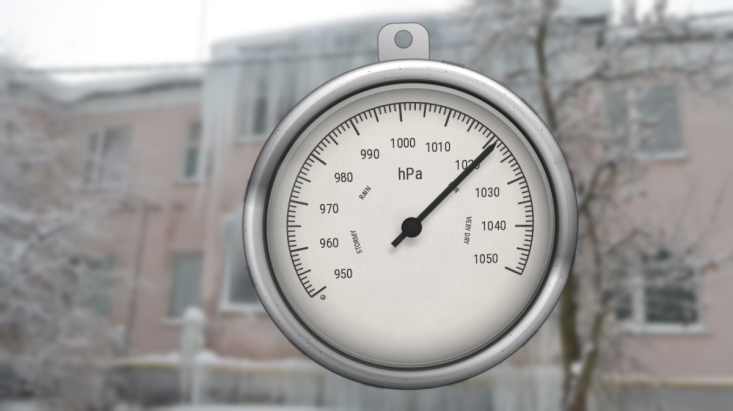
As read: 1021 hPa
